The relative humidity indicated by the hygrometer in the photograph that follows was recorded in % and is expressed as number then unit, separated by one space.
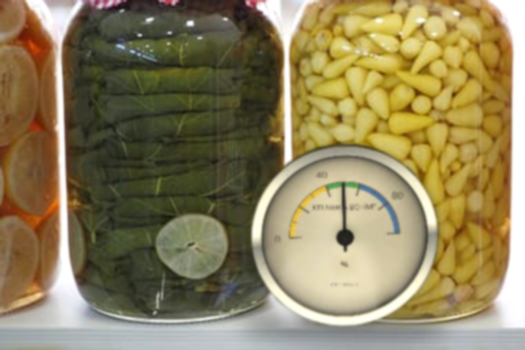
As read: 50 %
